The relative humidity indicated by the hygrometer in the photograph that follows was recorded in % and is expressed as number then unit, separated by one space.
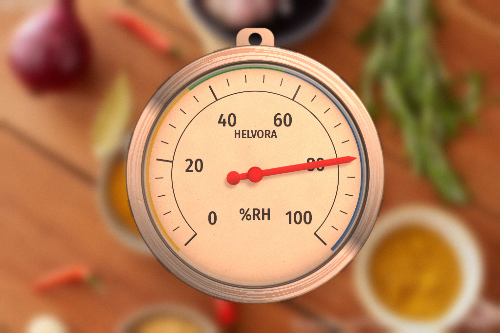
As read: 80 %
